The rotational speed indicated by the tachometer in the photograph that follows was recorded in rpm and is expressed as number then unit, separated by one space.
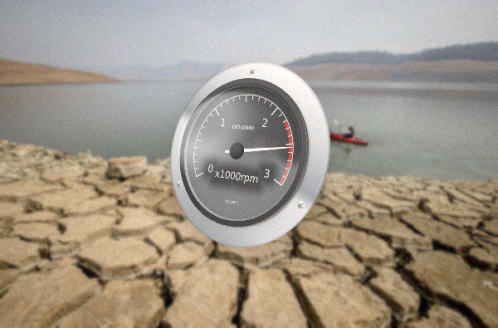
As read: 2550 rpm
